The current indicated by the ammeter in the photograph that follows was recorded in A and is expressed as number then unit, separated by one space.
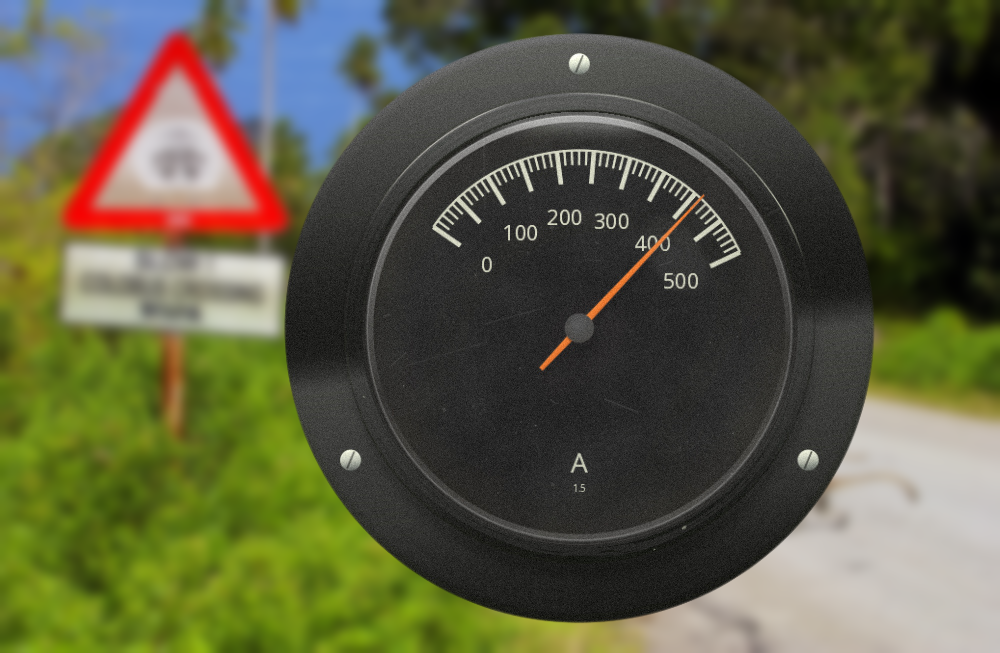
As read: 410 A
